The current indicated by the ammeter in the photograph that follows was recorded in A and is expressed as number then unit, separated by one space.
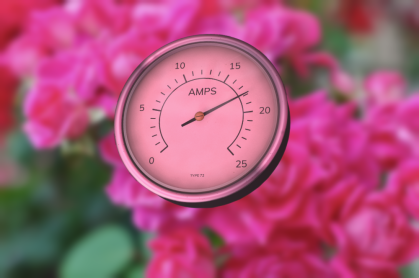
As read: 18 A
